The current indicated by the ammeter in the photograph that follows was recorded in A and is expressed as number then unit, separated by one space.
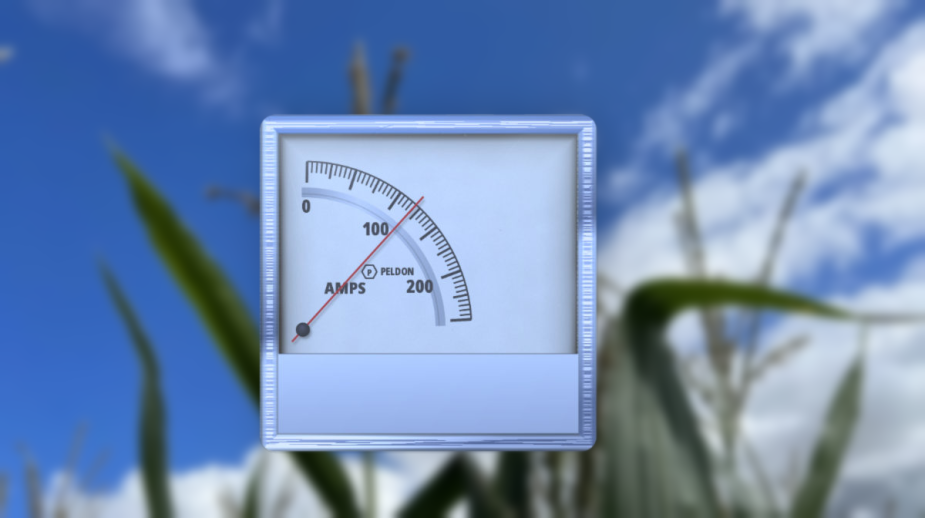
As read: 120 A
